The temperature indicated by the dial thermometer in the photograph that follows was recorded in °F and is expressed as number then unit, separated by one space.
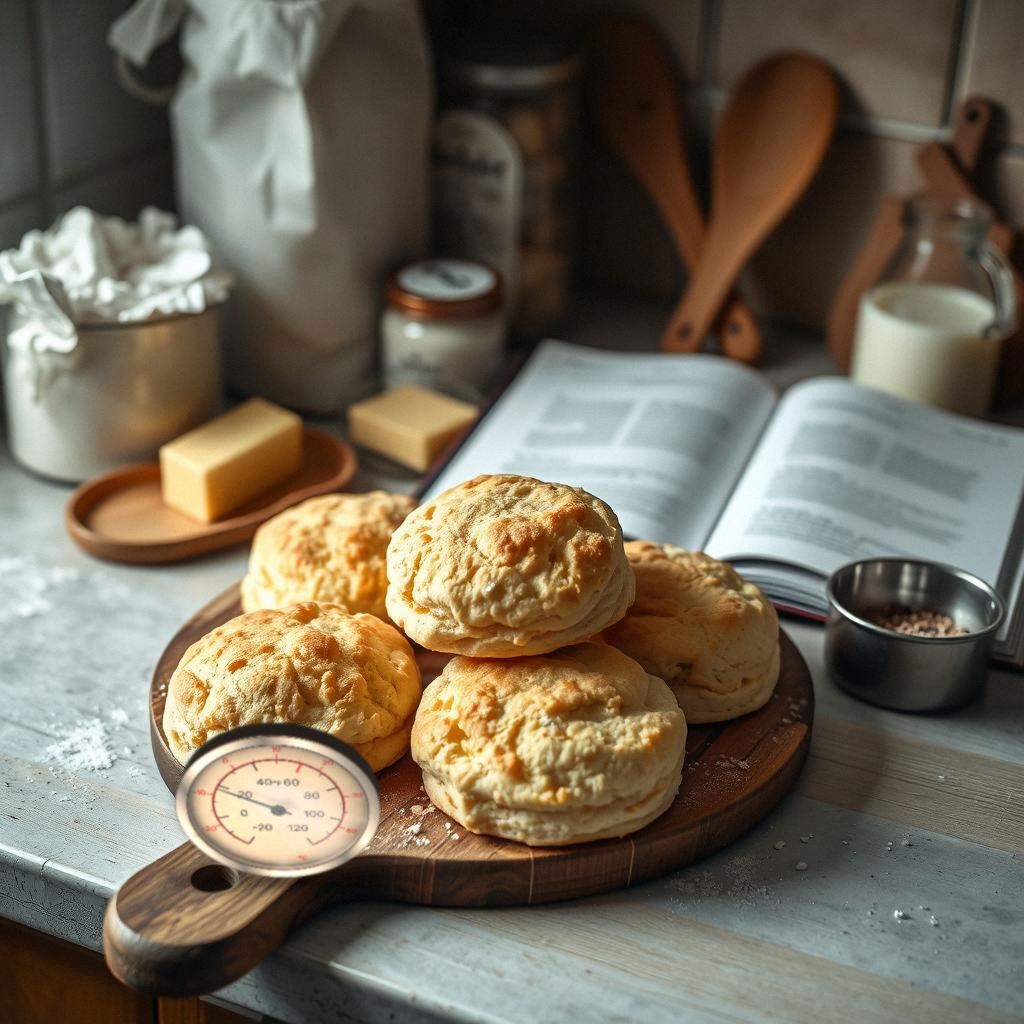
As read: 20 °F
